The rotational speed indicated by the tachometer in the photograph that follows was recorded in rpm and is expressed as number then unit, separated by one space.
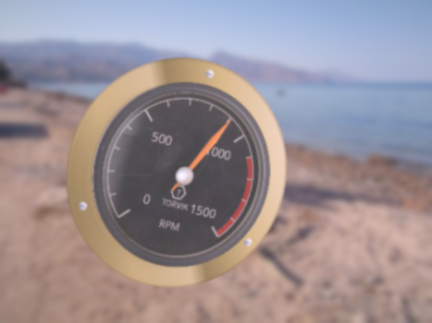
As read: 900 rpm
